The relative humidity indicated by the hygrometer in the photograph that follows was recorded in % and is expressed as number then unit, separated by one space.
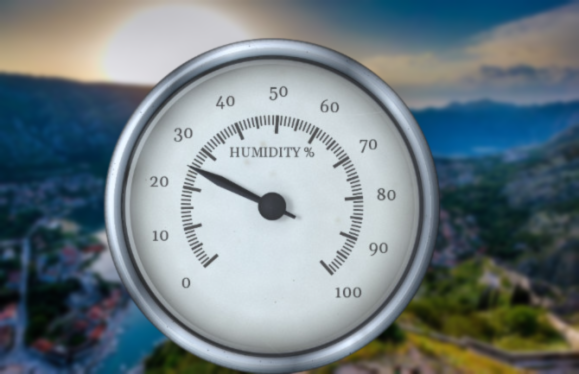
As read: 25 %
